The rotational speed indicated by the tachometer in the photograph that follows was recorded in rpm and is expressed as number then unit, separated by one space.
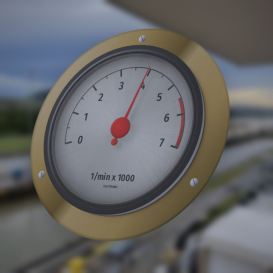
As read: 4000 rpm
